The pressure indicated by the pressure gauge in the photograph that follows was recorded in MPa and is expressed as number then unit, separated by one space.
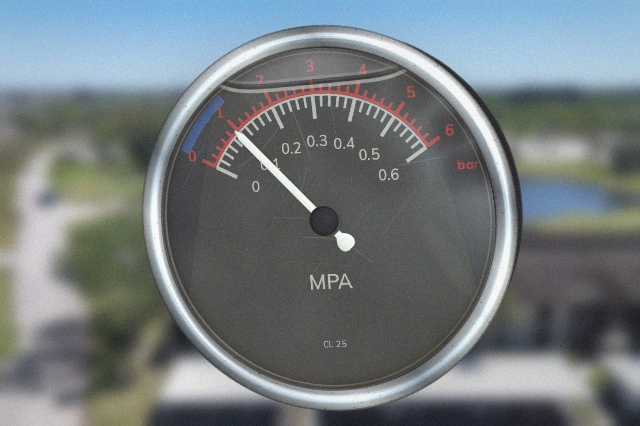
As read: 0.1 MPa
